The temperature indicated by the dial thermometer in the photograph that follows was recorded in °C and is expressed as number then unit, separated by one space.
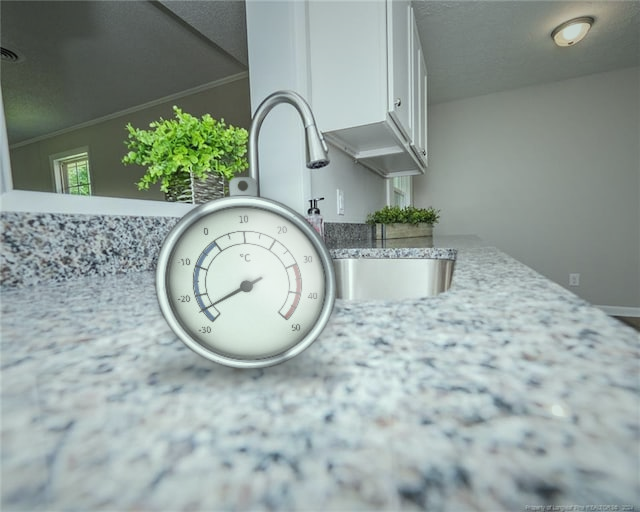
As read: -25 °C
